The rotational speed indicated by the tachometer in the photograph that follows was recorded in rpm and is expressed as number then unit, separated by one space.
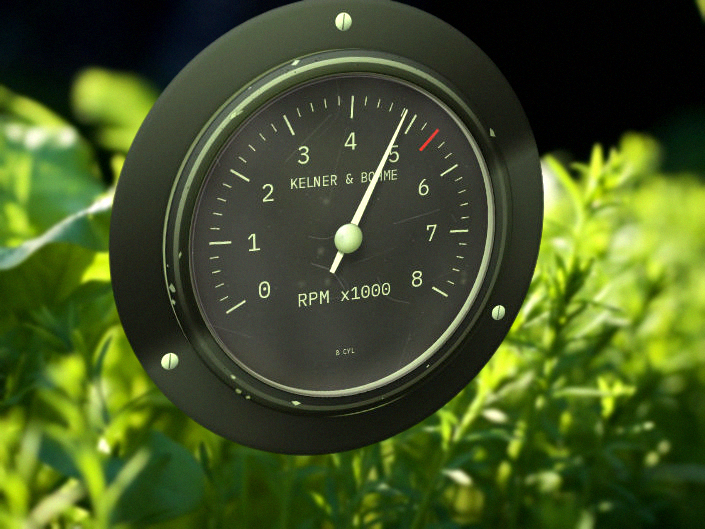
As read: 4800 rpm
